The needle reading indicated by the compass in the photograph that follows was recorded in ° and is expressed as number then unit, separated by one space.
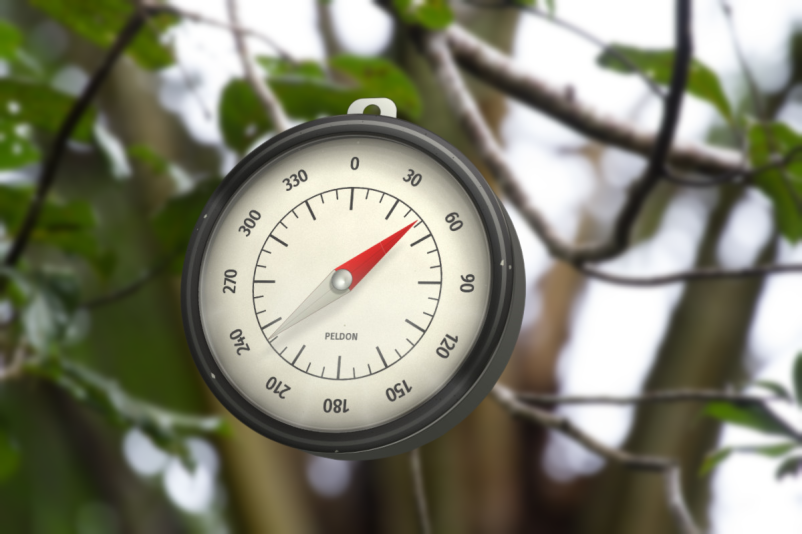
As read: 50 °
